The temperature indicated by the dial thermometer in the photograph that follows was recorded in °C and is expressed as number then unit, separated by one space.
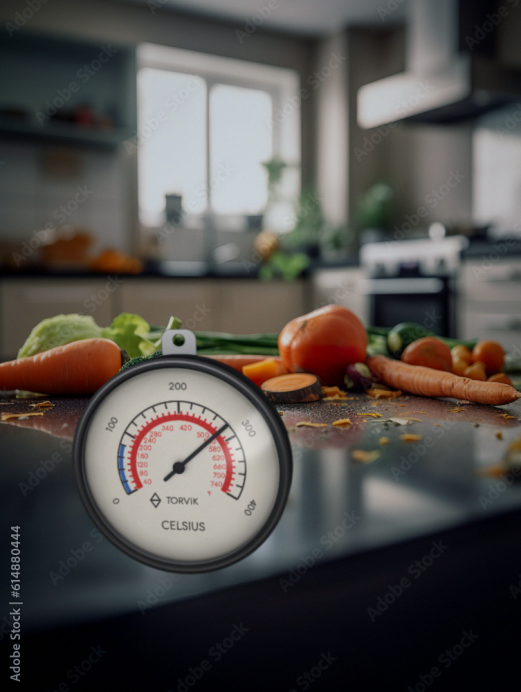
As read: 280 °C
